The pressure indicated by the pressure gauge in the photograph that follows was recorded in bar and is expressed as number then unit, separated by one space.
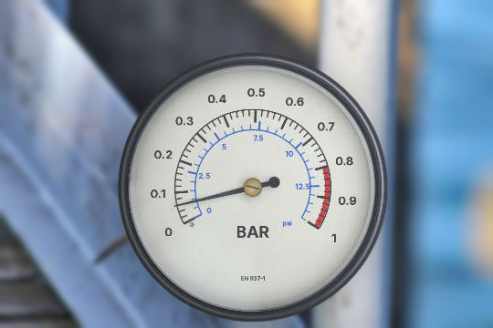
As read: 0.06 bar
